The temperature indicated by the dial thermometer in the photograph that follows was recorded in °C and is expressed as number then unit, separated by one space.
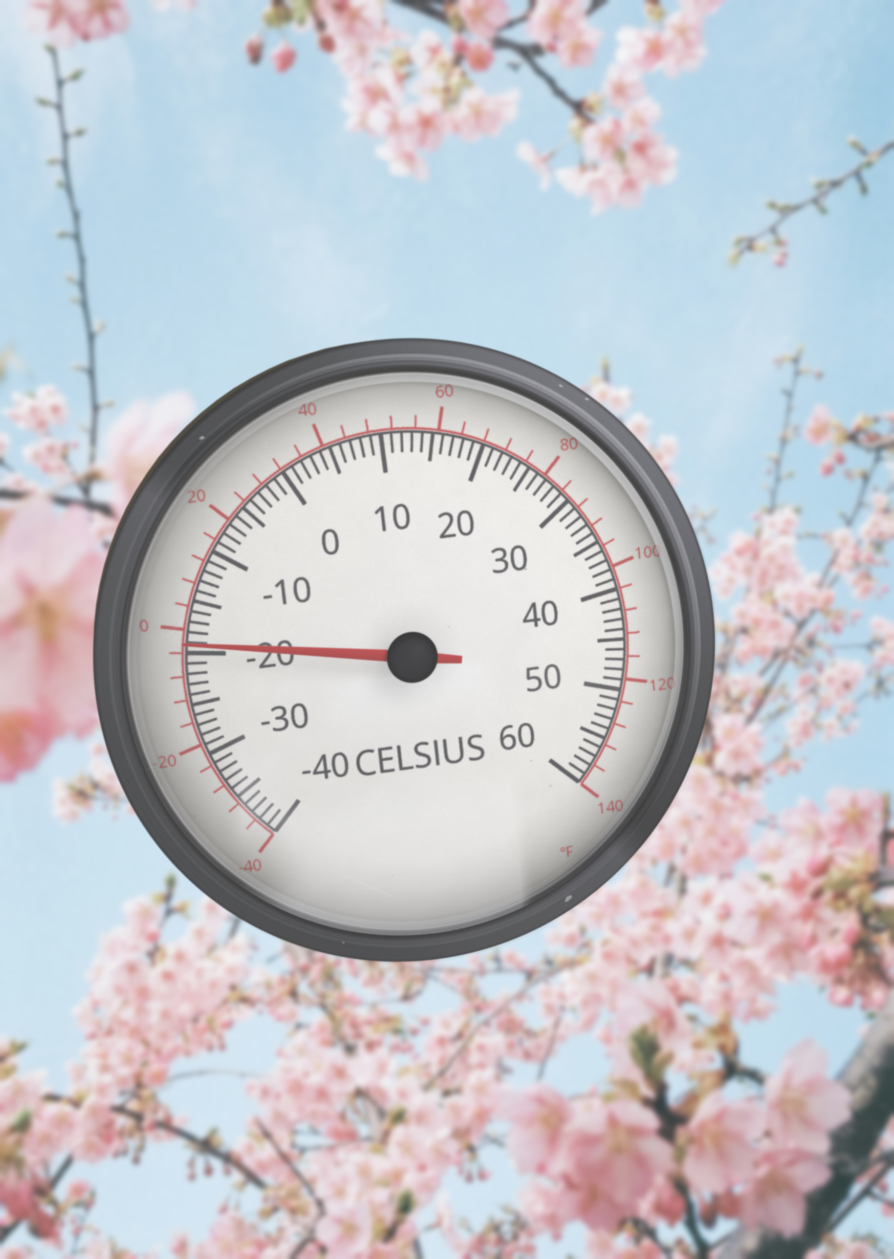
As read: -19 °C
